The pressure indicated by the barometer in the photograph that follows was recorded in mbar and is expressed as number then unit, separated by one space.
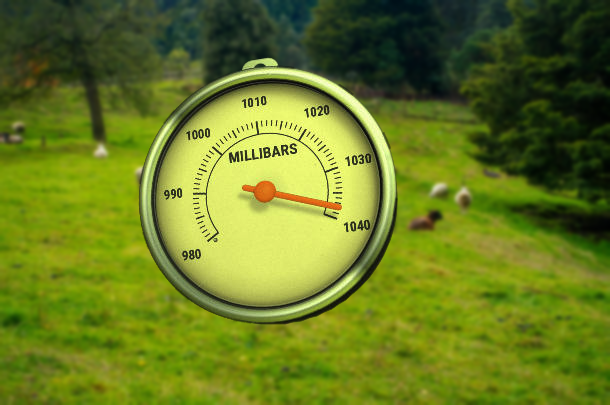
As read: 1038 mbar
